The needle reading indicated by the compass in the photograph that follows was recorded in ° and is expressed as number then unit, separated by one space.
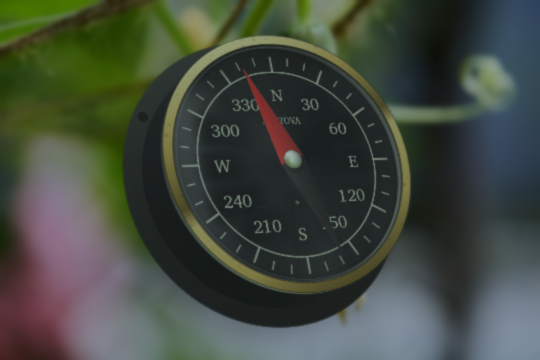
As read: 340 °
